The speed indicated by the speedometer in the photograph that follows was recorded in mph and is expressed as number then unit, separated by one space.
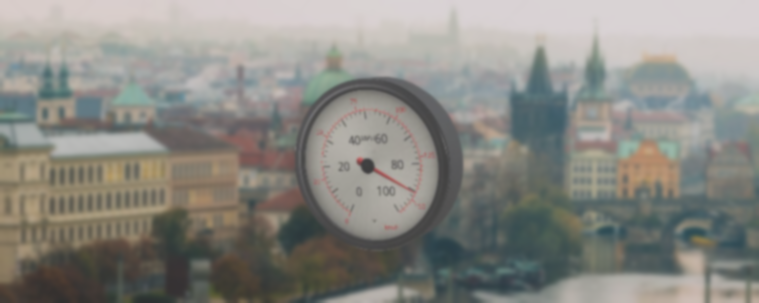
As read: 90 mph
